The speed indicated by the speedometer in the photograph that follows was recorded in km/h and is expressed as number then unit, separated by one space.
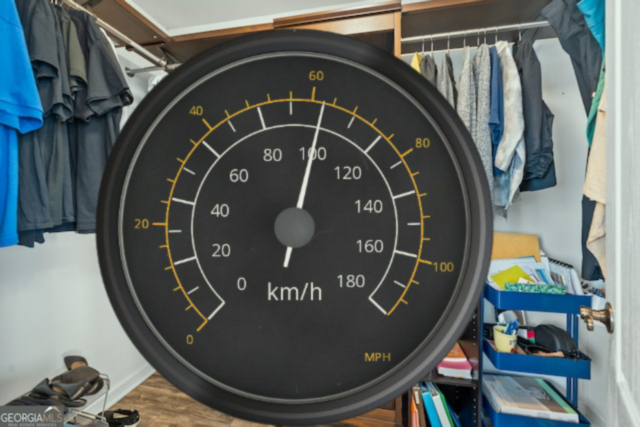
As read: 100 km/h
